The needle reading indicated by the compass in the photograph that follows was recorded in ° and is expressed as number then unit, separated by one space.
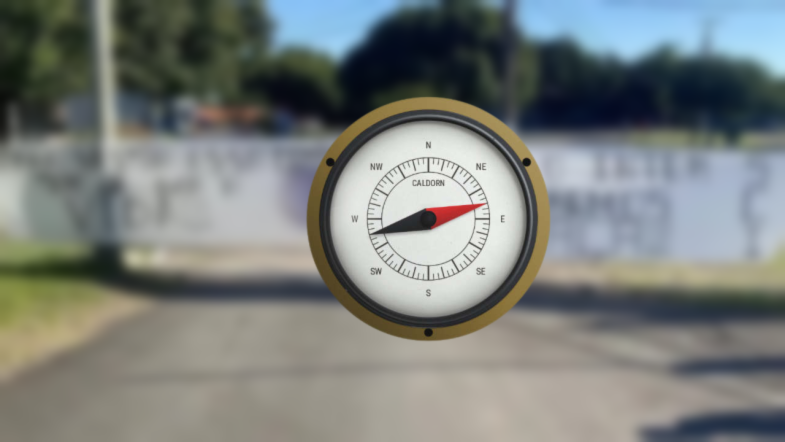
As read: 75 °
